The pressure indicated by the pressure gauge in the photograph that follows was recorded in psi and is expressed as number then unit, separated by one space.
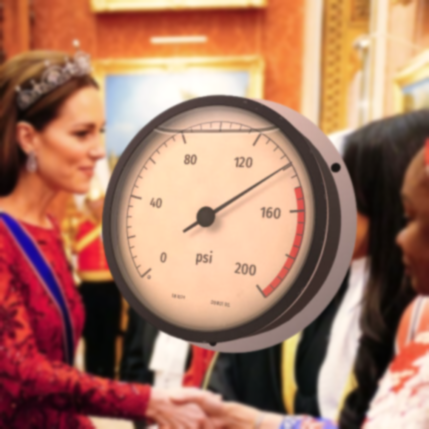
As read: 140 psi
